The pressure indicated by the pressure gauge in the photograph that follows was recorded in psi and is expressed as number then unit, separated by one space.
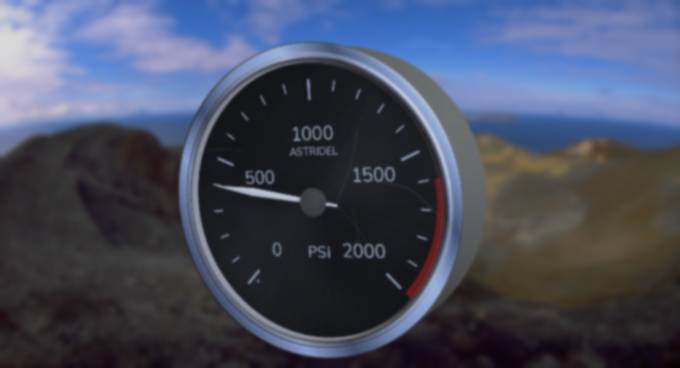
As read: 400 psi
